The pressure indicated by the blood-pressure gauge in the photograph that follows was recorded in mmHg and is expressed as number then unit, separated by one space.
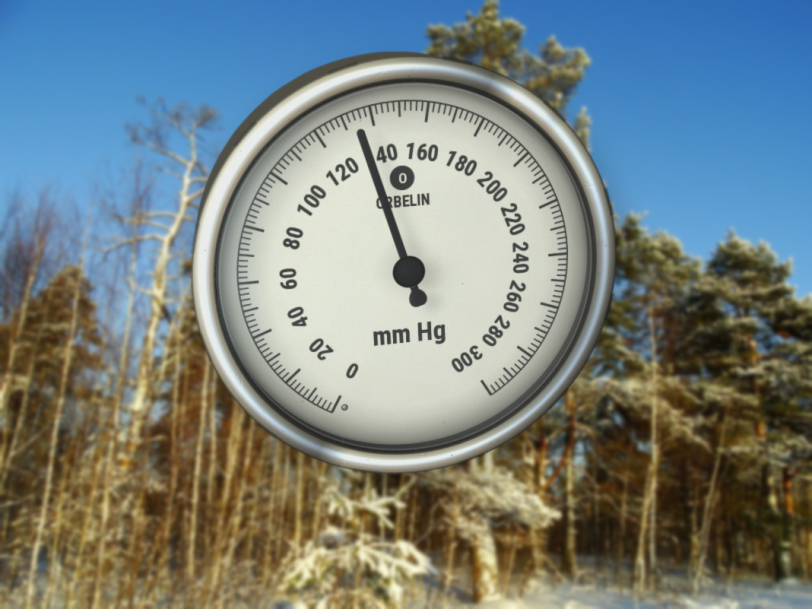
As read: 134 mmHg
